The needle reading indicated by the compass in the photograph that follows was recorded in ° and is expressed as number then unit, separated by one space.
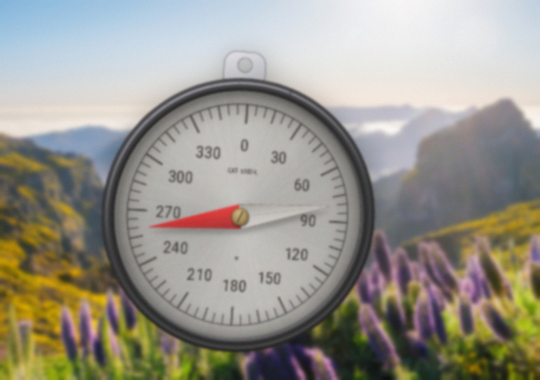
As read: 260 °
